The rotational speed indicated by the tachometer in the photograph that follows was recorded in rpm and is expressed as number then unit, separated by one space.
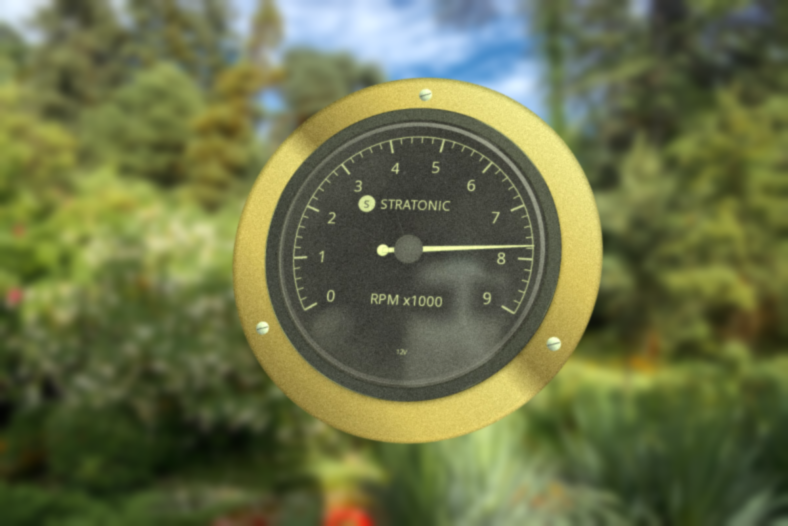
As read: 7800 rpm
